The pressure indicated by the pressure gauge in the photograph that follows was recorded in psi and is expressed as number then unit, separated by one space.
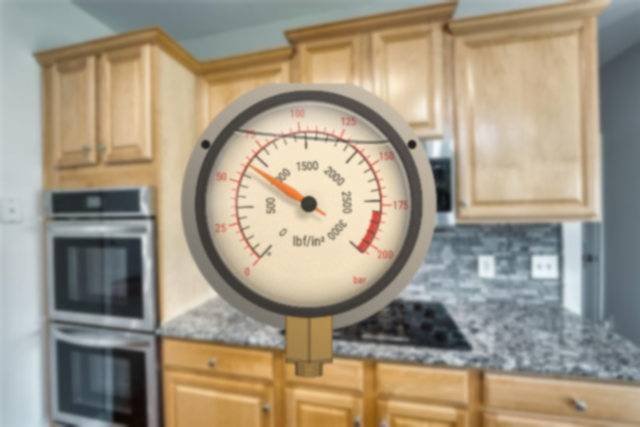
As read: 900 psi
